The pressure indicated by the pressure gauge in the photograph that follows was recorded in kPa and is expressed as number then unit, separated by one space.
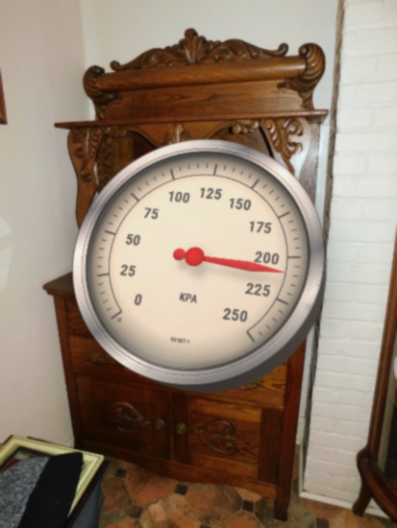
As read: 210 kPa
